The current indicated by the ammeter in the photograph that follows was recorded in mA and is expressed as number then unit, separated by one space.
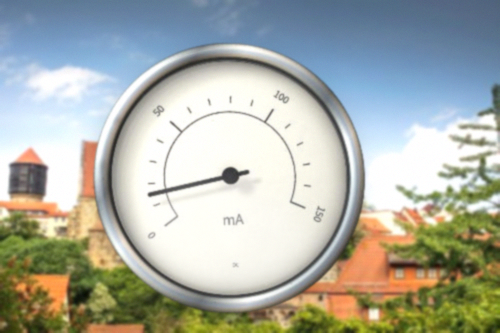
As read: 15 mA
